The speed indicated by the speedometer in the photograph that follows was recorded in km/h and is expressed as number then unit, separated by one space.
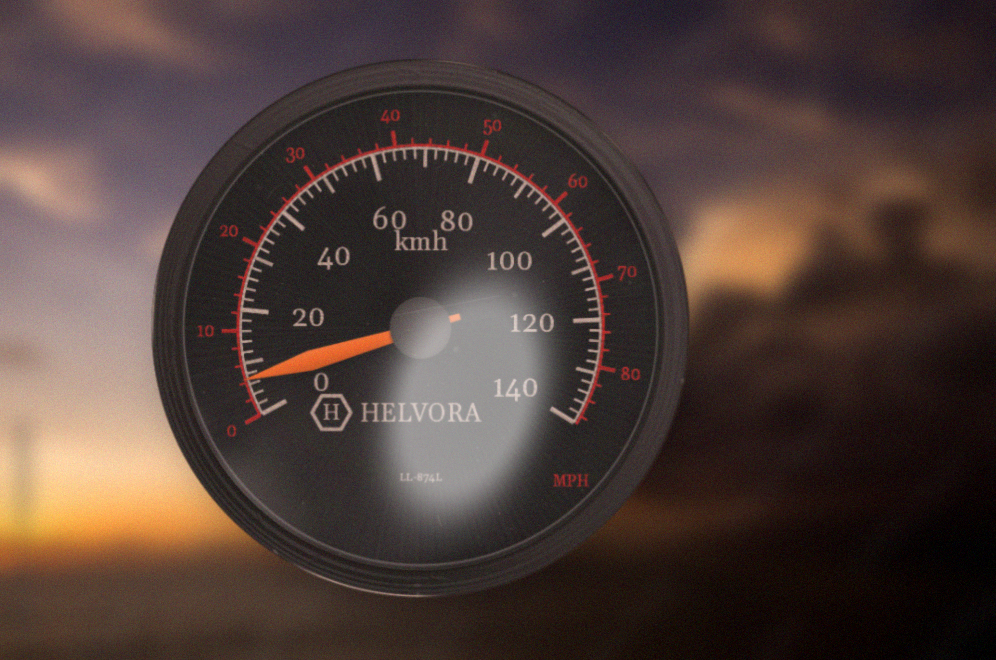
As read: 7 km/h
